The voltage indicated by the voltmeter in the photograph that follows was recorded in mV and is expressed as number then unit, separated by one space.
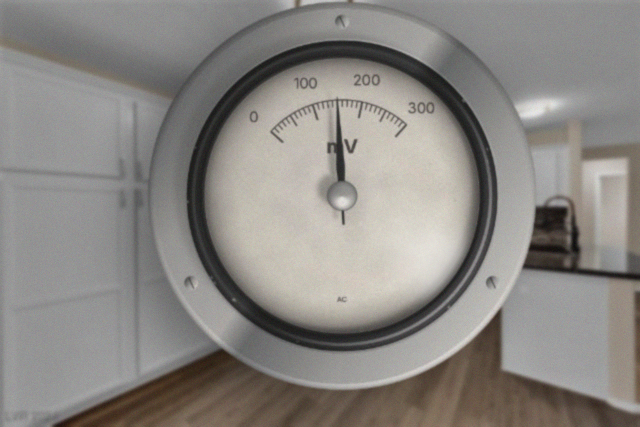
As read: 150 mV
